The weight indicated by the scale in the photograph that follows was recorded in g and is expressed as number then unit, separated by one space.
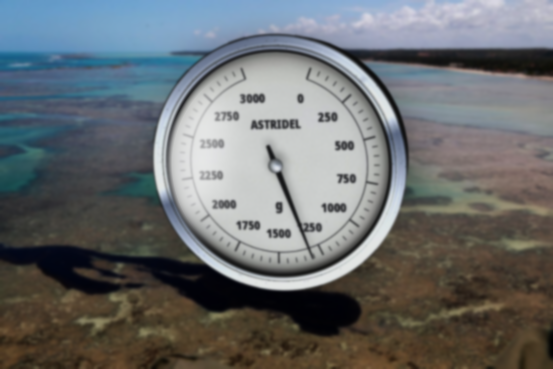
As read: 1300 g
